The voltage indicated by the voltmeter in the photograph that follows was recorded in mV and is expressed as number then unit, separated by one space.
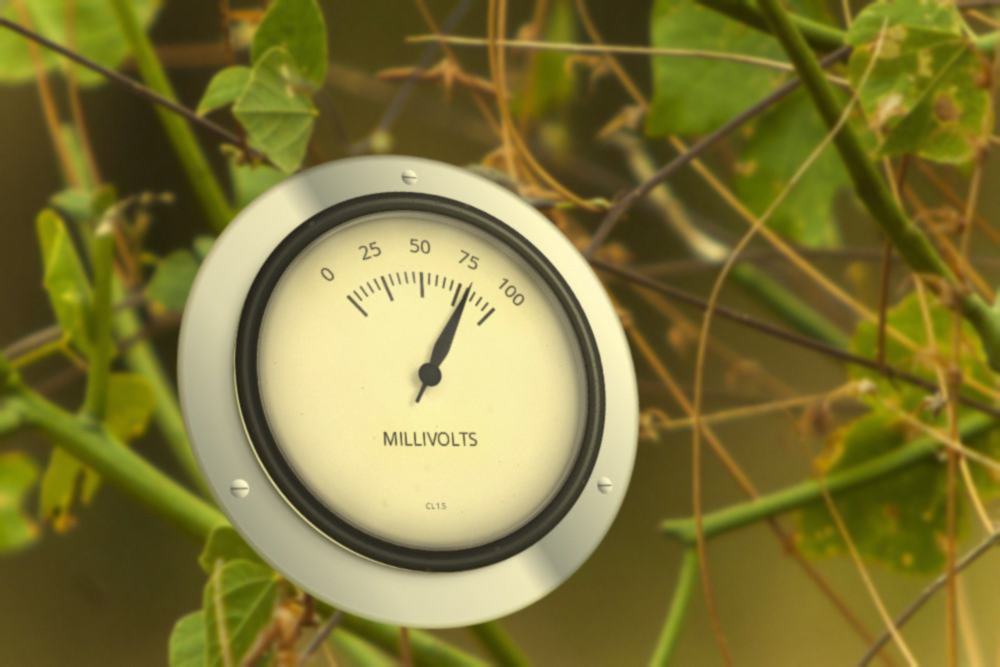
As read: 80 mV
